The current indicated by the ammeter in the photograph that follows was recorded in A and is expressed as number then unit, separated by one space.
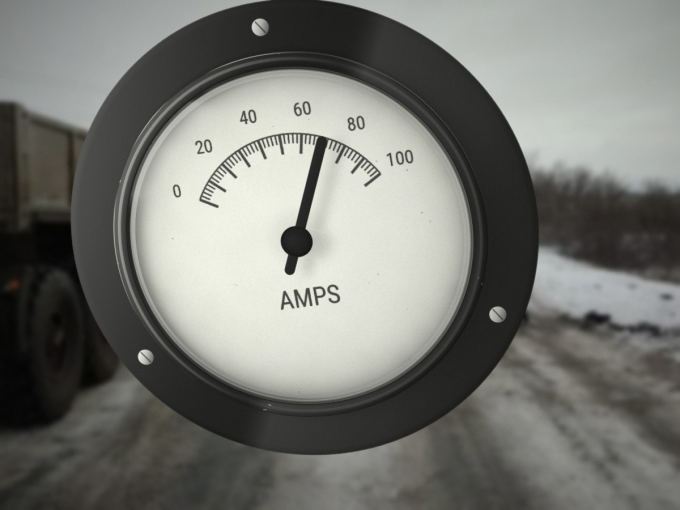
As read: 70 A
